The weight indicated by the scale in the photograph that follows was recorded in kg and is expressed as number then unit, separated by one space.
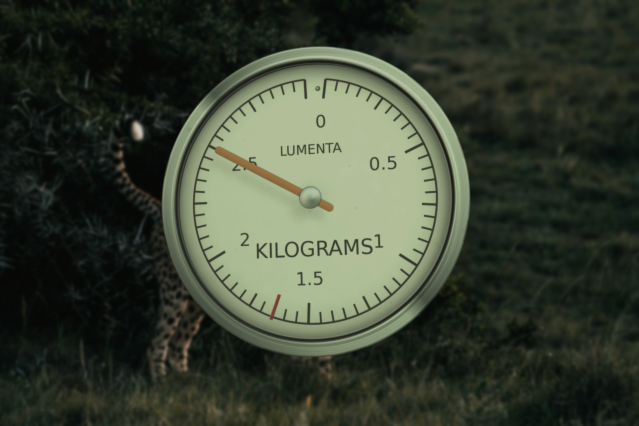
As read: 2.5 kg
